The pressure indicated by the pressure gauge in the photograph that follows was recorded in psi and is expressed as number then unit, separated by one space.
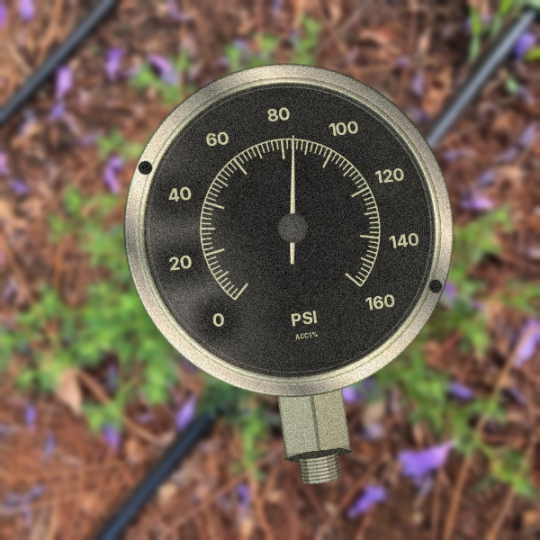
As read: 84 psi
